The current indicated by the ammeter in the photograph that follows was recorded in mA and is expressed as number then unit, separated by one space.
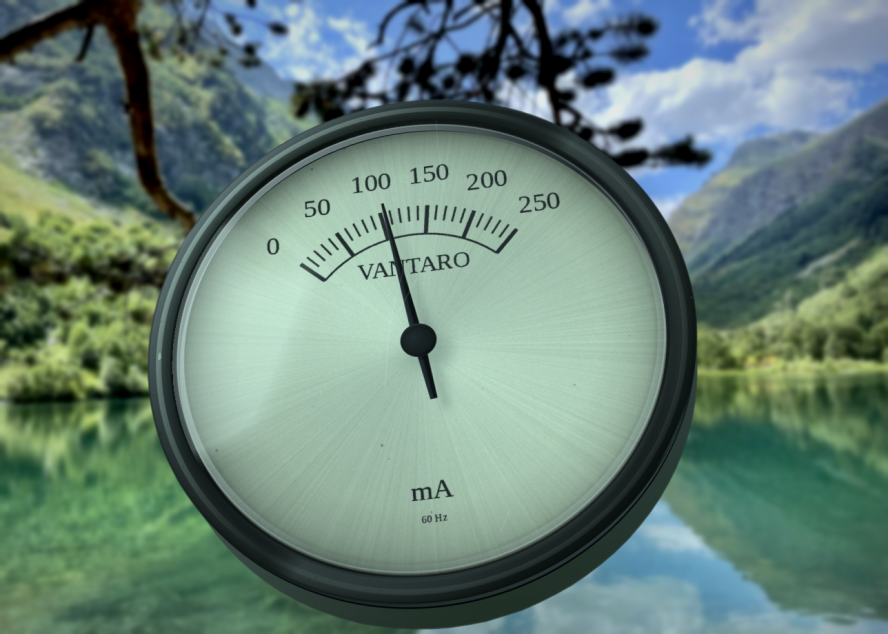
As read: 105 mA
